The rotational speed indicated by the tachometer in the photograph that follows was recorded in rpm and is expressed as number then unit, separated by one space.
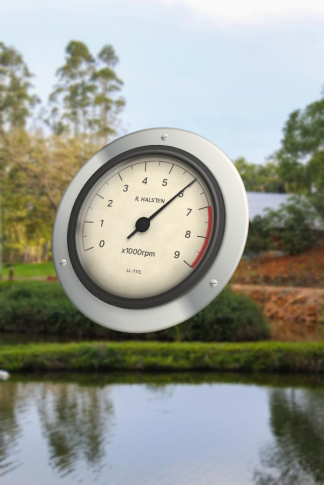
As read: 6000 rpm
